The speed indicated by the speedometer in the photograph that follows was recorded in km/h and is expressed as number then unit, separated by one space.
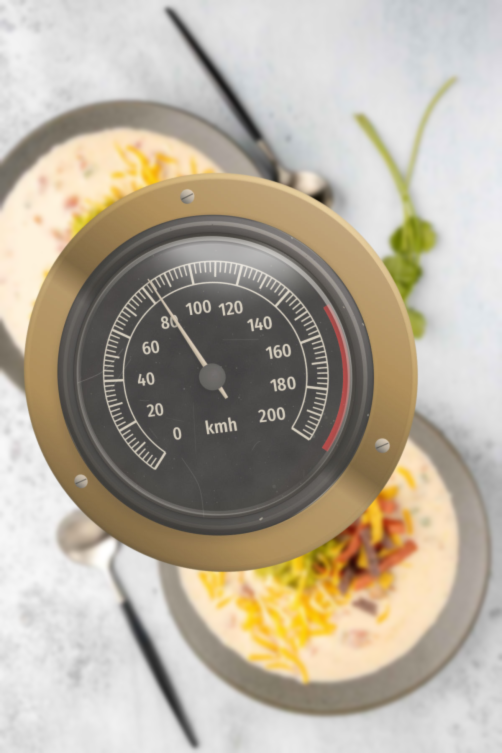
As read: 84 km/h
